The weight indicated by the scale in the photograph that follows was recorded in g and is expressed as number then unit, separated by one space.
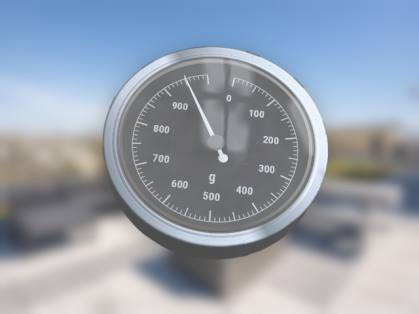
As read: 950 g
